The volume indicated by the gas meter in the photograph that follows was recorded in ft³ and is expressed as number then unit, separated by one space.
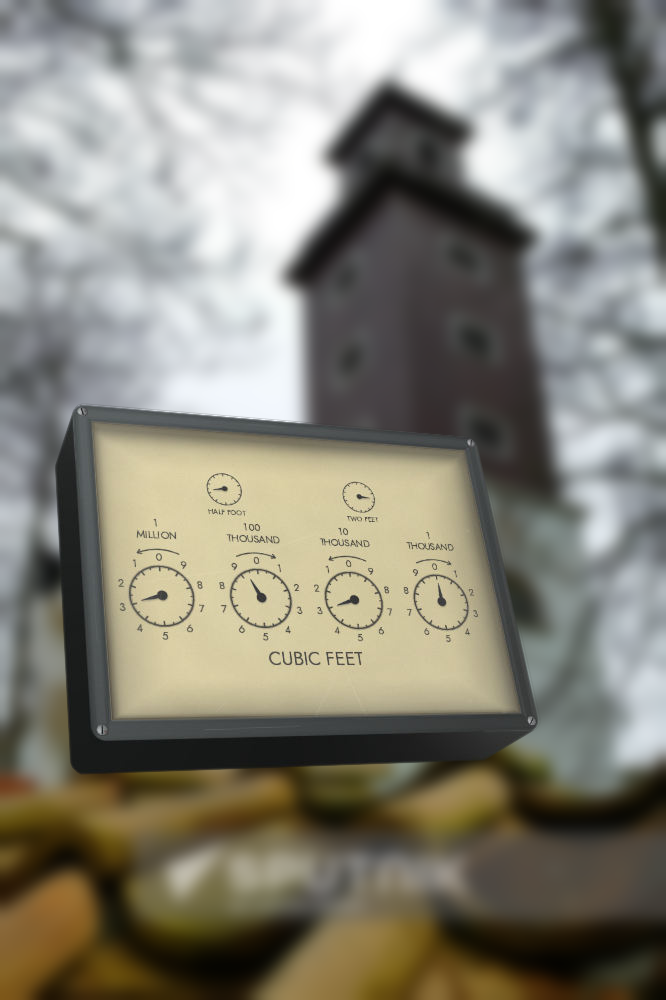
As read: 293000 ft³
